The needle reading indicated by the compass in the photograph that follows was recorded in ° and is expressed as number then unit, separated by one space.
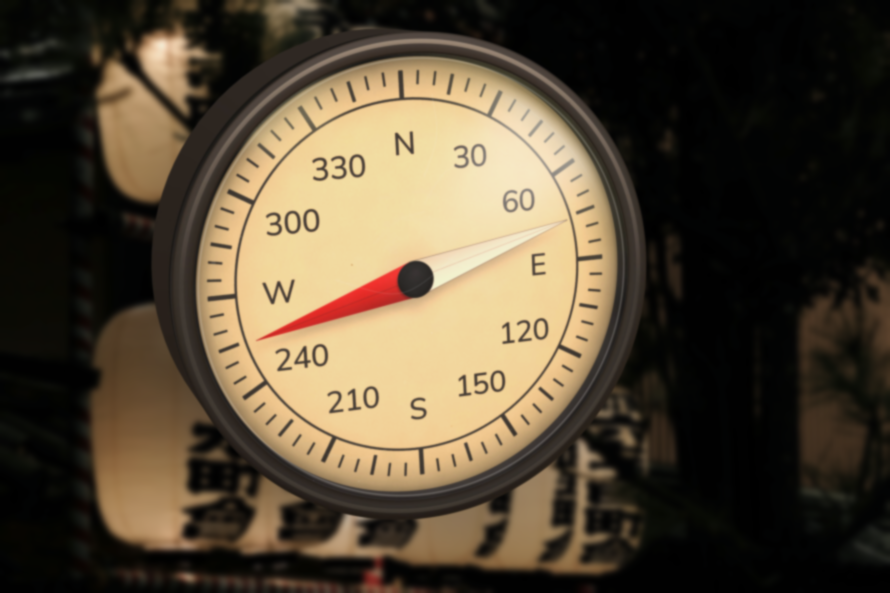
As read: 255 °
